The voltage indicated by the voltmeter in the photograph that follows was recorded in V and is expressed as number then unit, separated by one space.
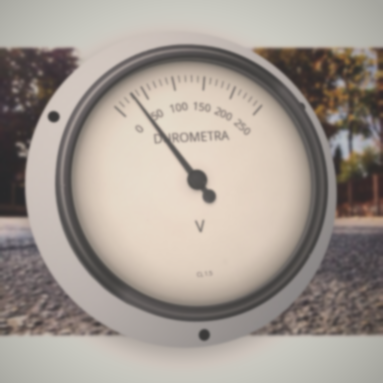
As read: 30 V
